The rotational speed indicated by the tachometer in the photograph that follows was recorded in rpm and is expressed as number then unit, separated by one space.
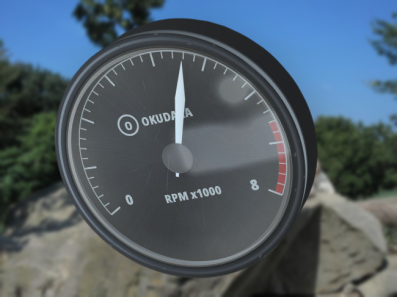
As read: 4600 rpm
